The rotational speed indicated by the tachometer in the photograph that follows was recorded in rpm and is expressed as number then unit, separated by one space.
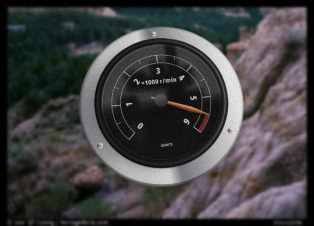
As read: 5500 rpm
